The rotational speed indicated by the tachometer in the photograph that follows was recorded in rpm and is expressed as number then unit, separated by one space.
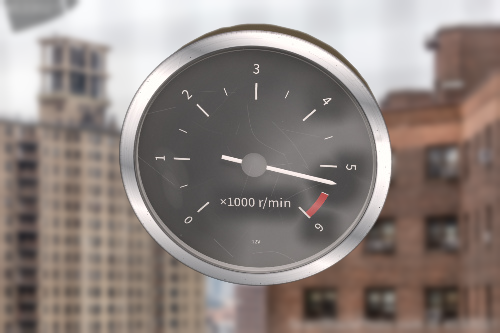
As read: 5250 rpm
